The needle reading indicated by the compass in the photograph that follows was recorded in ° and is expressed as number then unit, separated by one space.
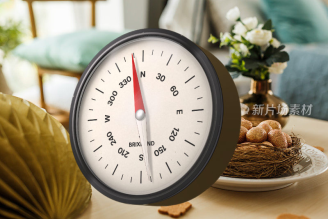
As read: 350 °
